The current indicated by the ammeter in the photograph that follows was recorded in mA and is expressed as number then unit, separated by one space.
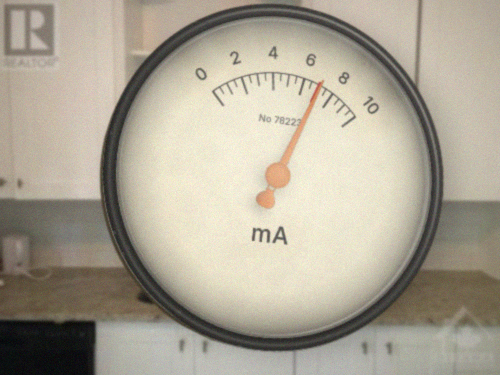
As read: 7 mA
